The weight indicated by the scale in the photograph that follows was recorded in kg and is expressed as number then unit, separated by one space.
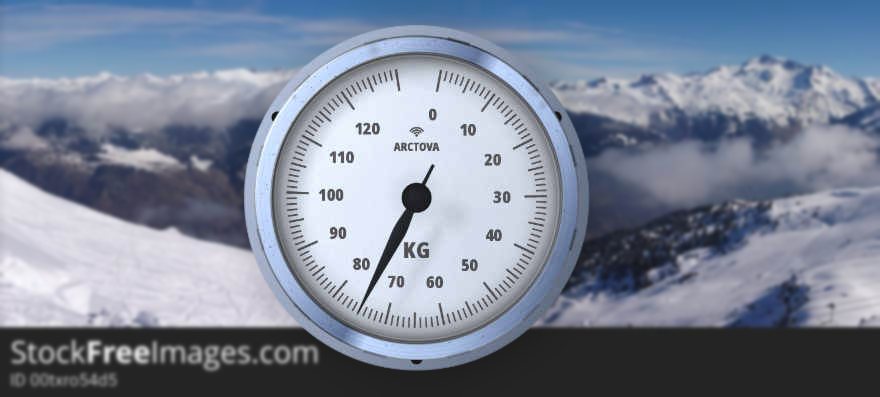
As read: 75 kg
